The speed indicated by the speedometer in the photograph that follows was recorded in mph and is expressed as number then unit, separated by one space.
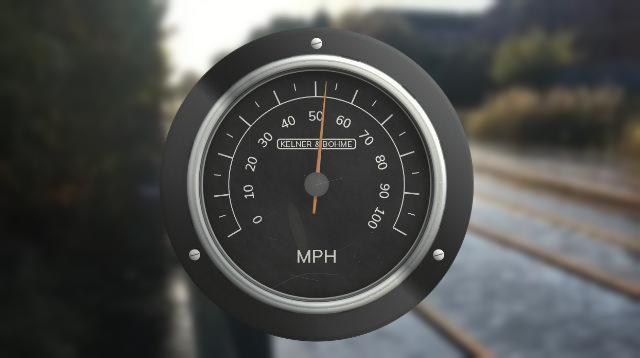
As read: 52.5 mph
